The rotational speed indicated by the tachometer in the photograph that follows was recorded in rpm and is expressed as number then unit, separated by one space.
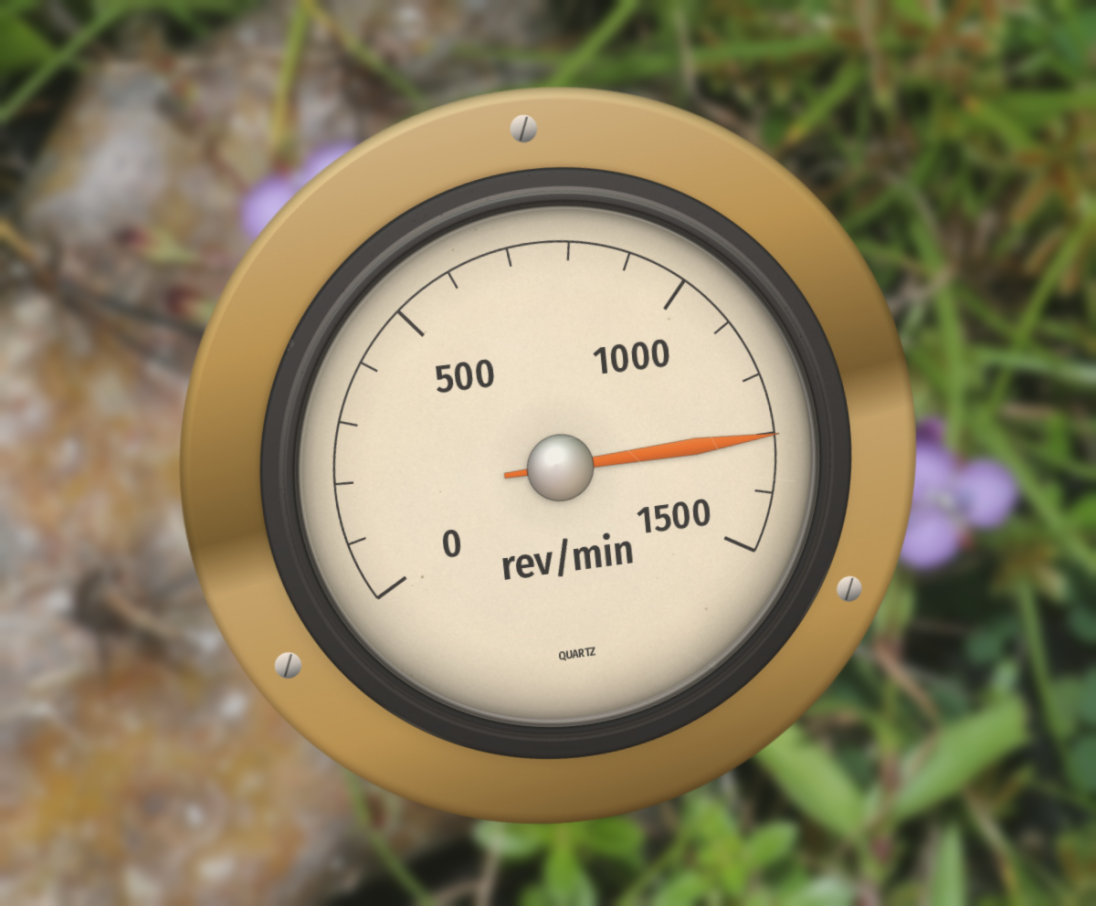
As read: 1300 rpm
